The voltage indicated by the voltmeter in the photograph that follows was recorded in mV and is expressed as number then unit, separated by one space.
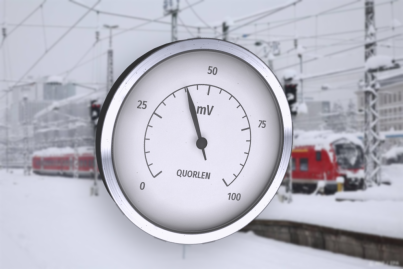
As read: 40 mV
